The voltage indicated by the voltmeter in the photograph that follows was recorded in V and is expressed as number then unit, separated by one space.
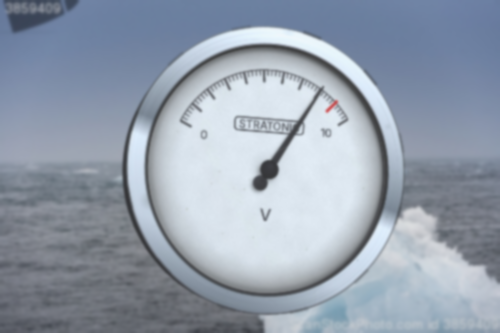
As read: 8 V
